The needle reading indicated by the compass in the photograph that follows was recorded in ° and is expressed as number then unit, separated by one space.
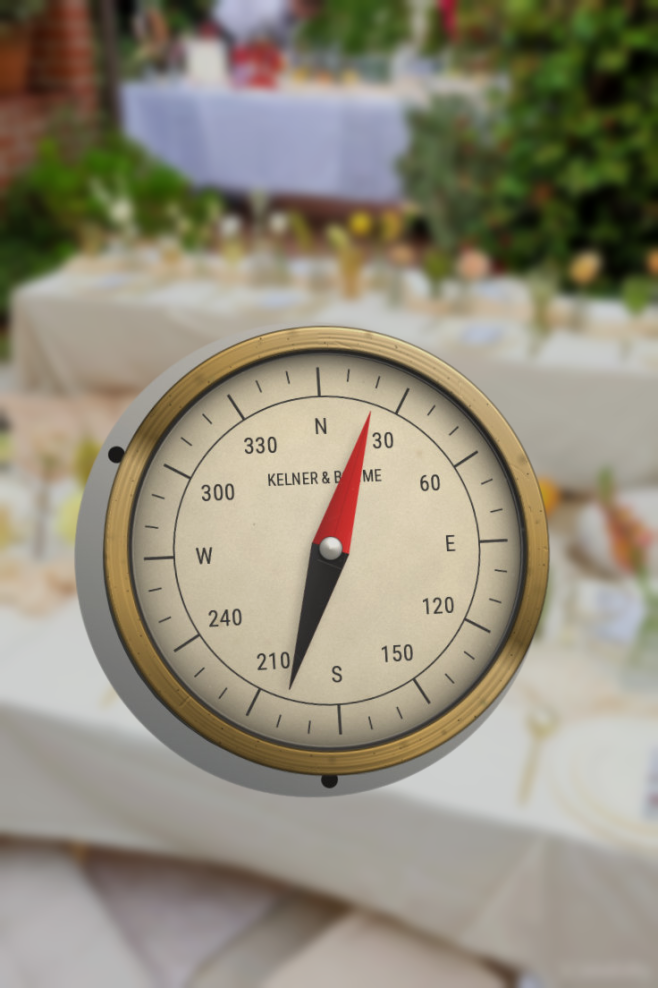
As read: 20 °
